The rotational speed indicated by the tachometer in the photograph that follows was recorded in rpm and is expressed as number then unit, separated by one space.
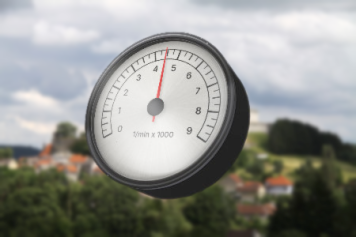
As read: 4500 rpm
